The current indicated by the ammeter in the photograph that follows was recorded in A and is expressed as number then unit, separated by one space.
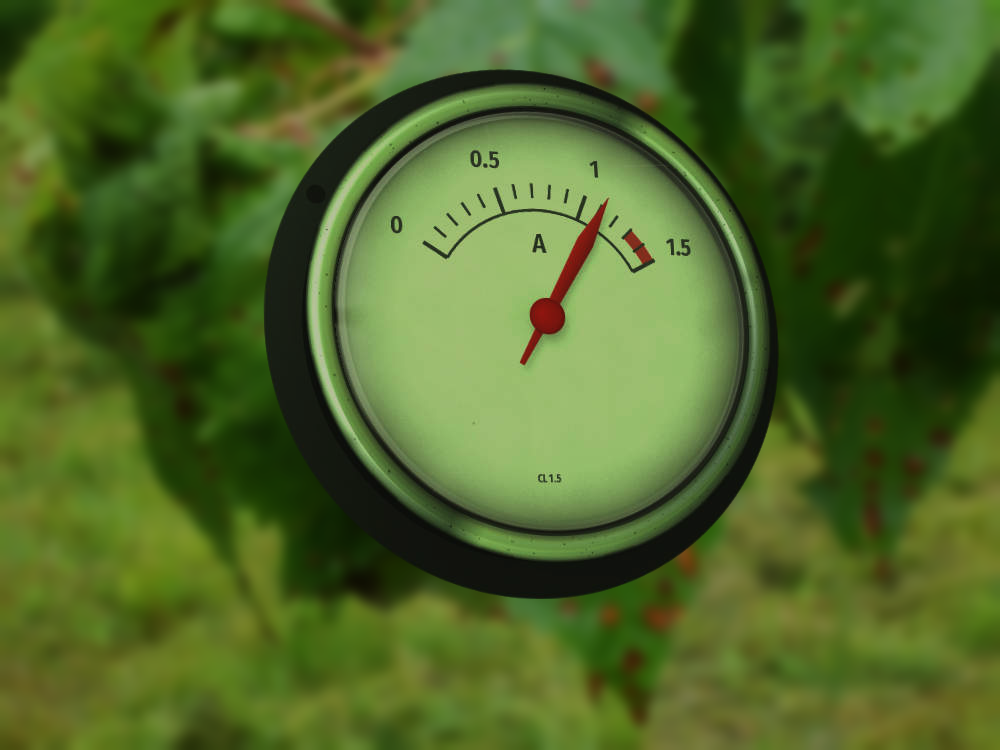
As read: 1.1 A
